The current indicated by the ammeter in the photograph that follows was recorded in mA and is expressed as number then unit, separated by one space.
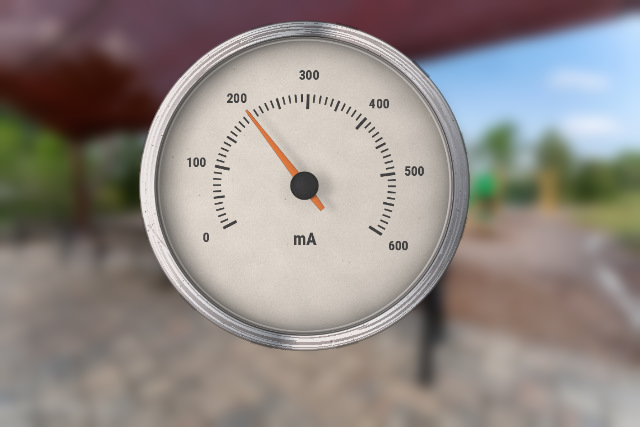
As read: 200 mA
